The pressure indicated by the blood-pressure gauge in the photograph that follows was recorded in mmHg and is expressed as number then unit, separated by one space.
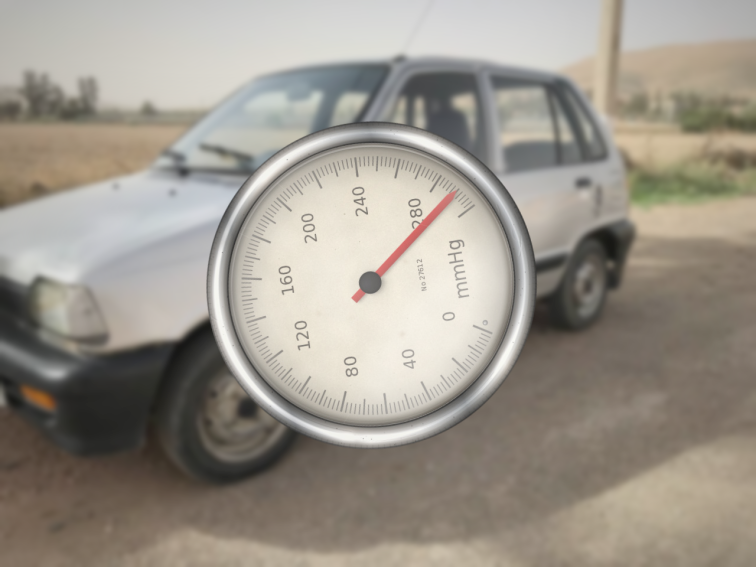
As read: 290 mmHg
